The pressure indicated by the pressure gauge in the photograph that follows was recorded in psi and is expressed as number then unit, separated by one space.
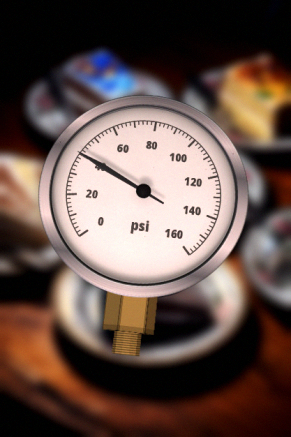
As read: 40 psi
